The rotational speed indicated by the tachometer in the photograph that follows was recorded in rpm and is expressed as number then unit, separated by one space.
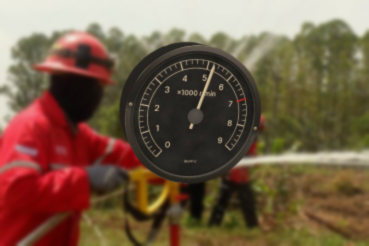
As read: 5200 rpm
